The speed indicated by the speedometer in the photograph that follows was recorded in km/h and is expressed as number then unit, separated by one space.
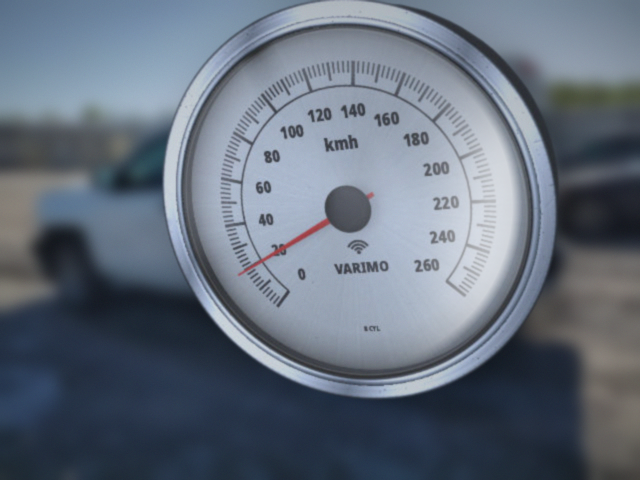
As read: 20 km/h
